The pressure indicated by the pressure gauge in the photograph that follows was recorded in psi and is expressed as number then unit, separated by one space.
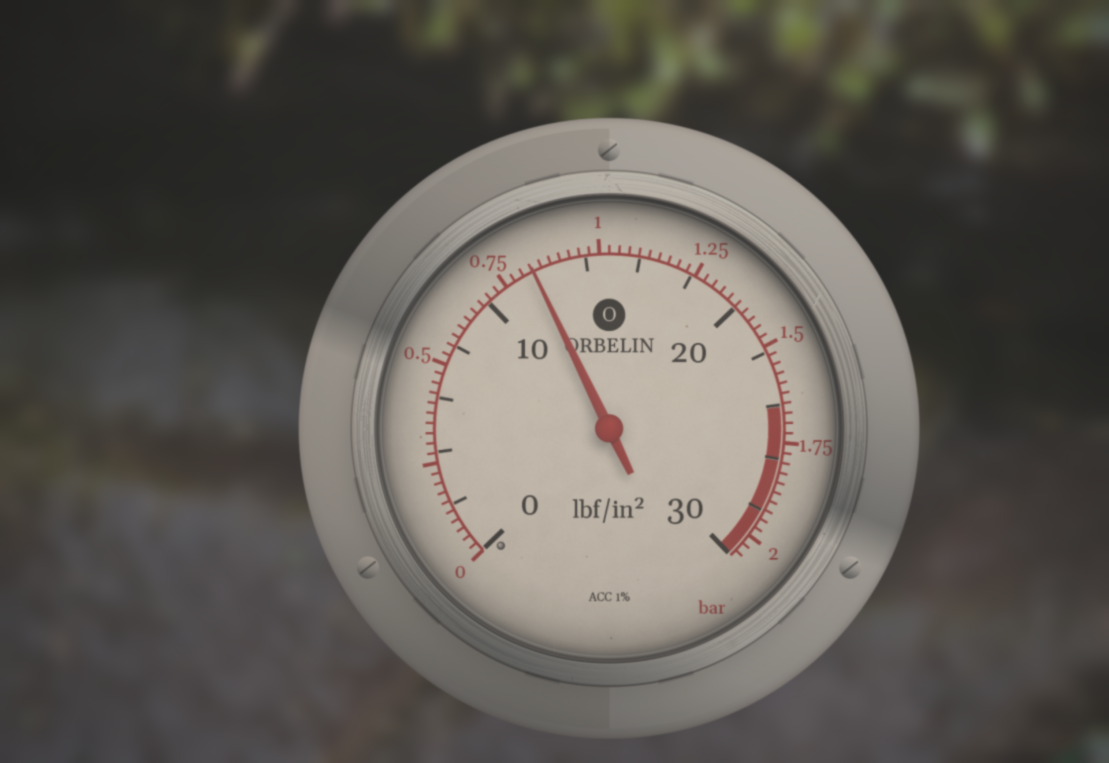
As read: 12 psi
